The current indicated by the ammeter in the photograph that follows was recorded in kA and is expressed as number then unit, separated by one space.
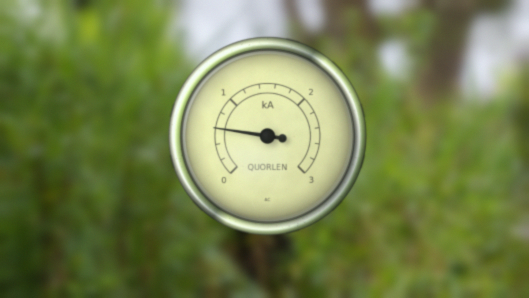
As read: 0.6 kA
